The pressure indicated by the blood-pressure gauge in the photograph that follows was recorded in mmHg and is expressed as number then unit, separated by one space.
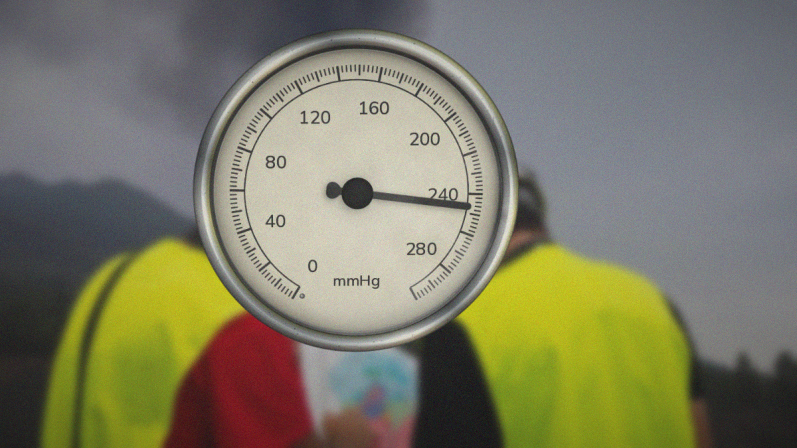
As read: 246 mmHg
